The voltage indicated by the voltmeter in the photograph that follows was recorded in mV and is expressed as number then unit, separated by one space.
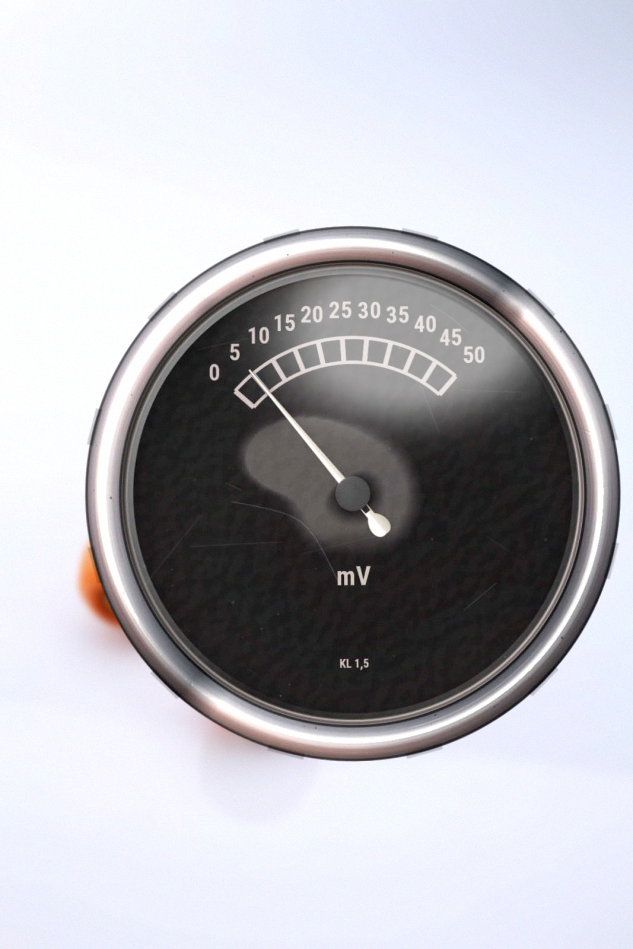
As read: 5 mV
